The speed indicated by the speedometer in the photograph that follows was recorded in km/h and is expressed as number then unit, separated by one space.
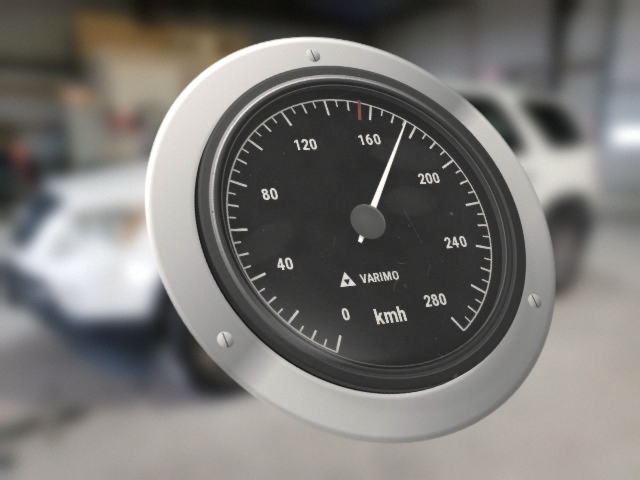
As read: 175 km/h
